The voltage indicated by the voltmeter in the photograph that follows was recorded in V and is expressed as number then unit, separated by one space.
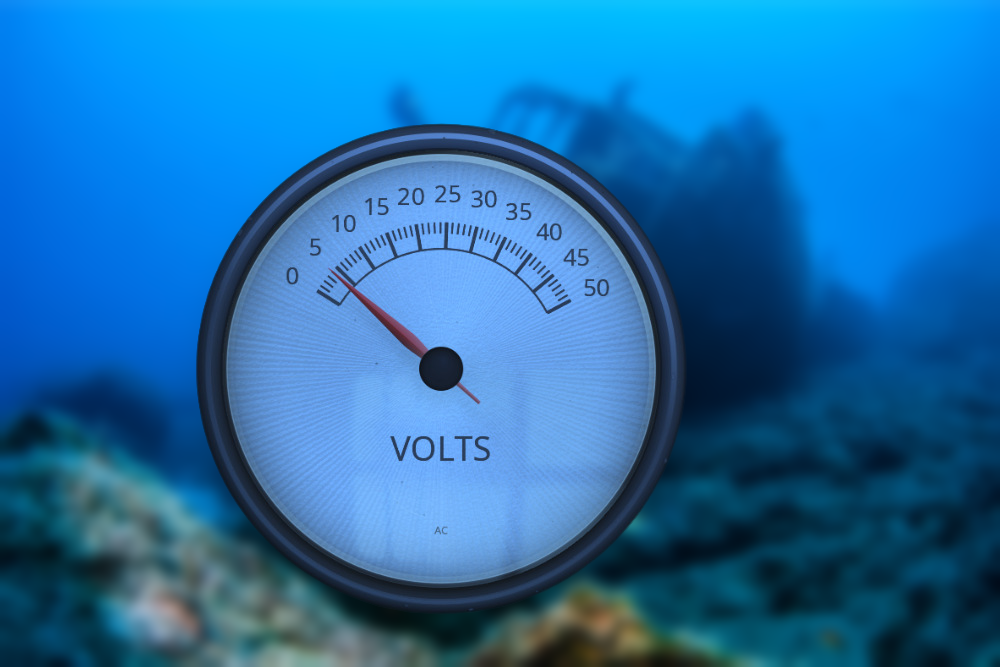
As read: 4 V
